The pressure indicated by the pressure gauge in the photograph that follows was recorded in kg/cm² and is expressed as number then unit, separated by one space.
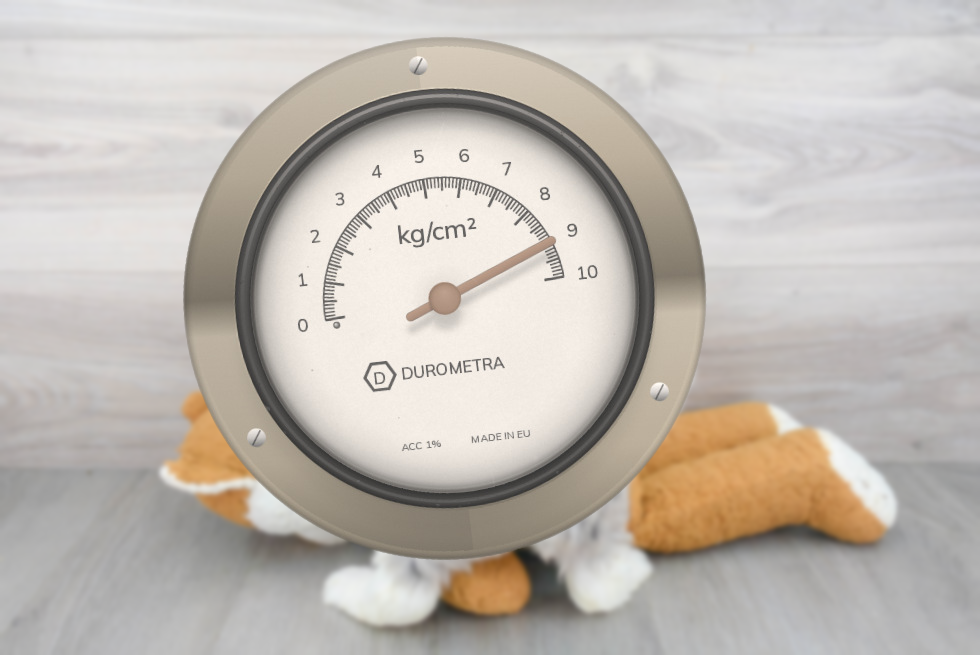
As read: 9 kg/cm²
